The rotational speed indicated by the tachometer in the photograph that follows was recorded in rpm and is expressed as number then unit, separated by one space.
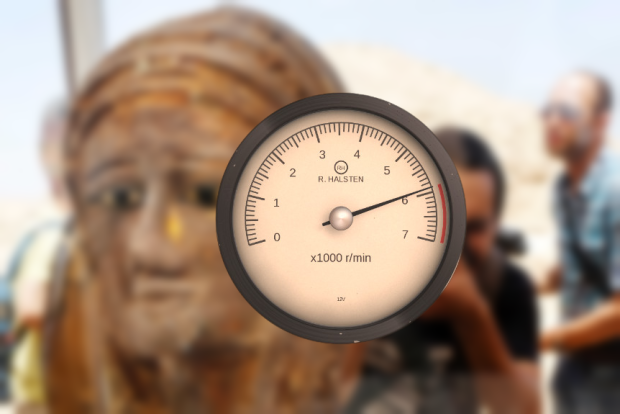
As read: 5900 rpm
